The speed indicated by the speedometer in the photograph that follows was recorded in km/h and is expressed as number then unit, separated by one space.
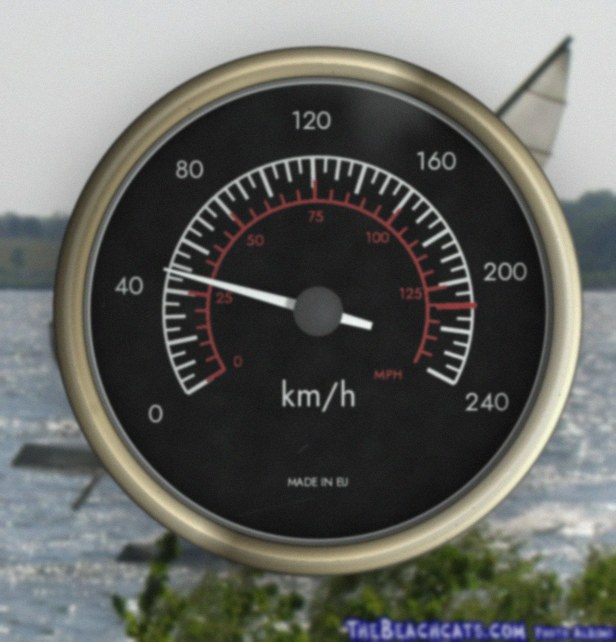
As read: 47.5 km/h
